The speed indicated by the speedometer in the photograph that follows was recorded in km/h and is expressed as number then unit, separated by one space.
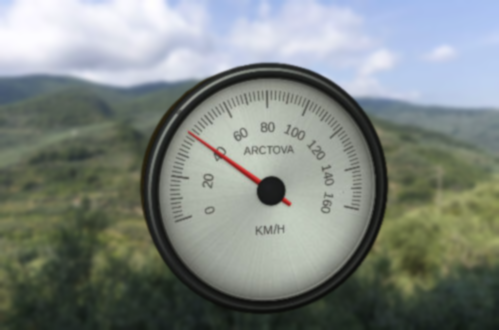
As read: 40 km/h
